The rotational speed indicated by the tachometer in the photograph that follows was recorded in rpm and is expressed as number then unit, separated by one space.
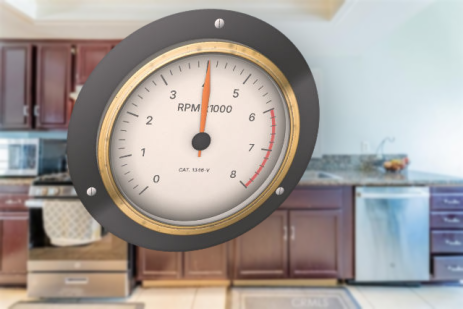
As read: 4000 rpm
